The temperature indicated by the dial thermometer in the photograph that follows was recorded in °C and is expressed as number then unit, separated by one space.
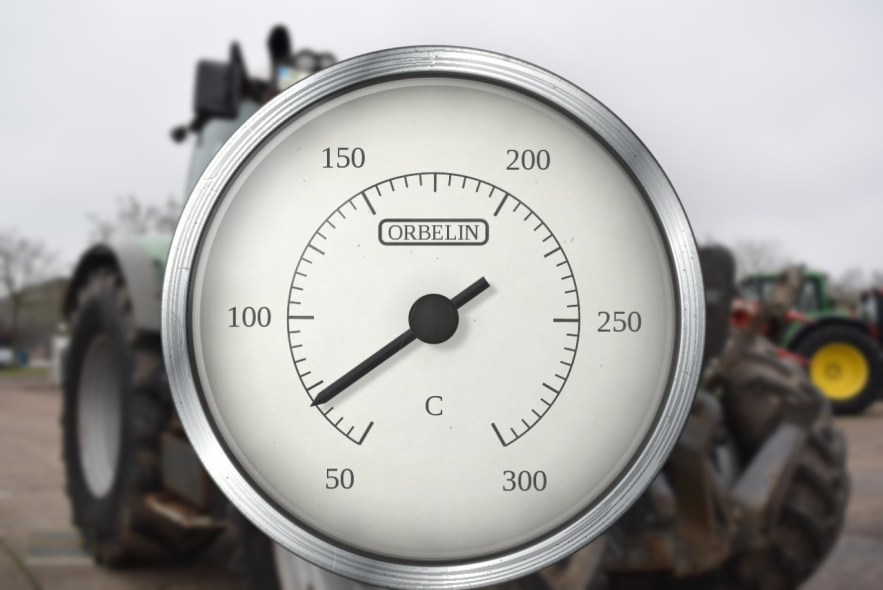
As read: 70 °C
